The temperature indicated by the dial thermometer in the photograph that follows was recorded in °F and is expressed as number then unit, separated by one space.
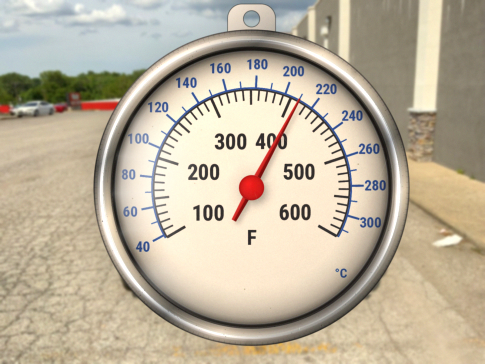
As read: 410 °F
